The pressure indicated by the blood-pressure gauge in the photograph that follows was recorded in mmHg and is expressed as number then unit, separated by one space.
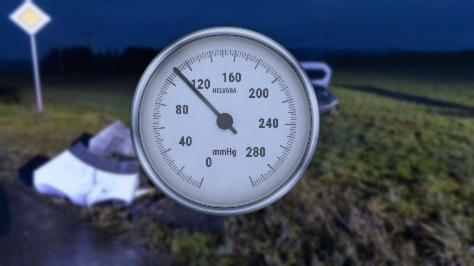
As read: 110 mmHg
